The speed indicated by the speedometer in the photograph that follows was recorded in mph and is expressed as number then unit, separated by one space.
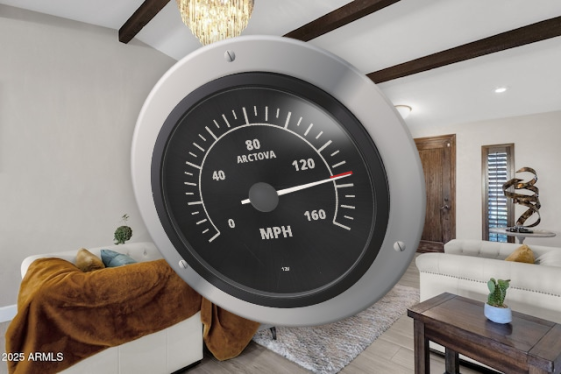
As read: 135 mph
